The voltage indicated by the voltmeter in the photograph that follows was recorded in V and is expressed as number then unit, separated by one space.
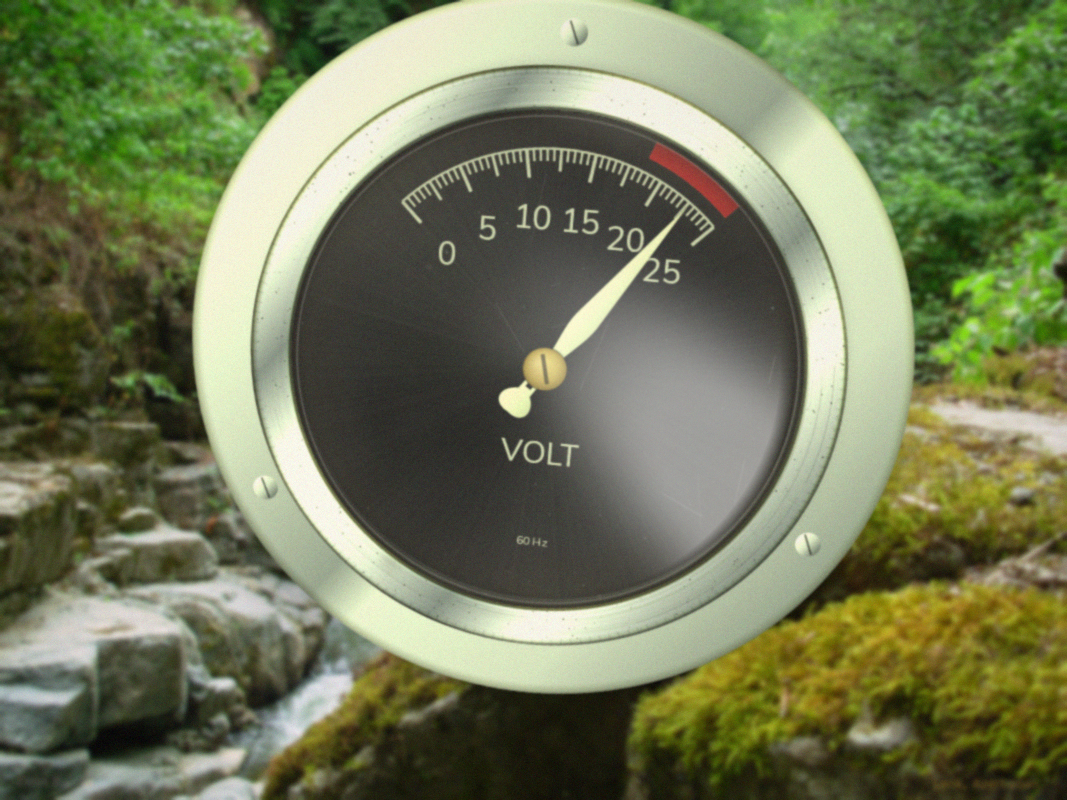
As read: 22.5 V
